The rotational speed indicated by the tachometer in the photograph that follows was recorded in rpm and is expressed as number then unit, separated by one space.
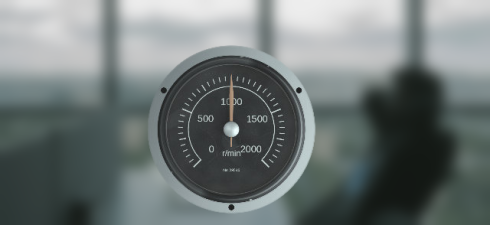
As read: 1000 rpm
